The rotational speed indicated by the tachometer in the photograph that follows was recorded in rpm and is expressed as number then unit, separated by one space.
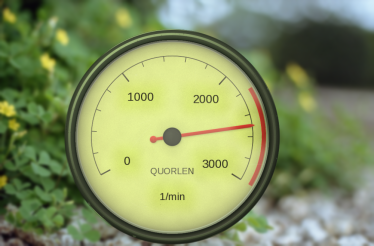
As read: 2500 rpm
